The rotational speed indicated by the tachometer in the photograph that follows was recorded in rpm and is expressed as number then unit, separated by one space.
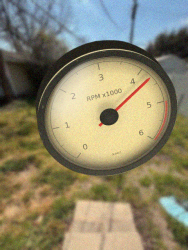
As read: 4250 rpm
